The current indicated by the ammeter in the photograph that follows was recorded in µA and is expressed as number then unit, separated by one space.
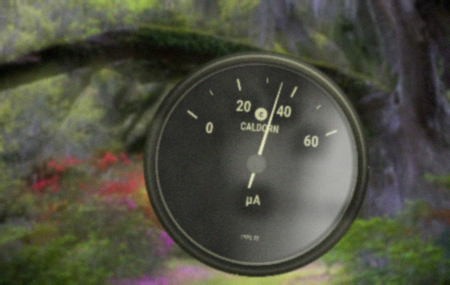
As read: 35 µA
